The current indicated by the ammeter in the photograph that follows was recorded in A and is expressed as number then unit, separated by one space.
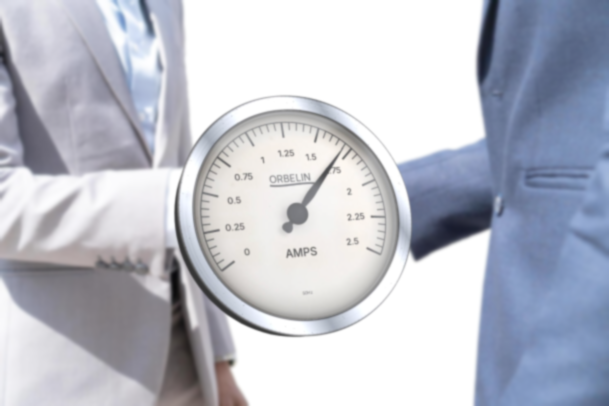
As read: 1.7 A
